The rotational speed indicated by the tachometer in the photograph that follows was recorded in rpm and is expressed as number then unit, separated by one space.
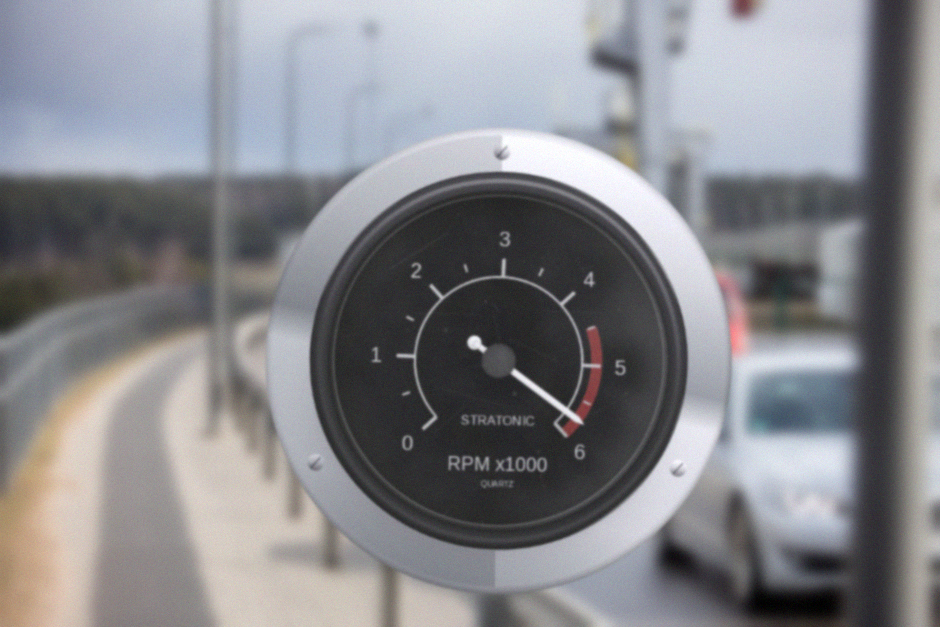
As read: 5750 rpm
